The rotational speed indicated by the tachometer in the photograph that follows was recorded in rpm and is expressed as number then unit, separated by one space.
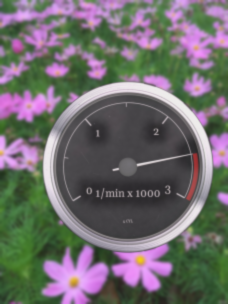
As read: 2500 rpm
